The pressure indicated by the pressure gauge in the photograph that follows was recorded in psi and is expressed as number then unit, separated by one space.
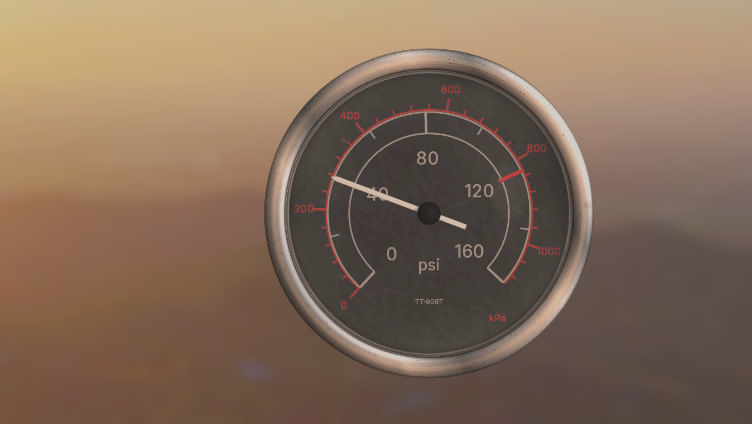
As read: 40 psi
